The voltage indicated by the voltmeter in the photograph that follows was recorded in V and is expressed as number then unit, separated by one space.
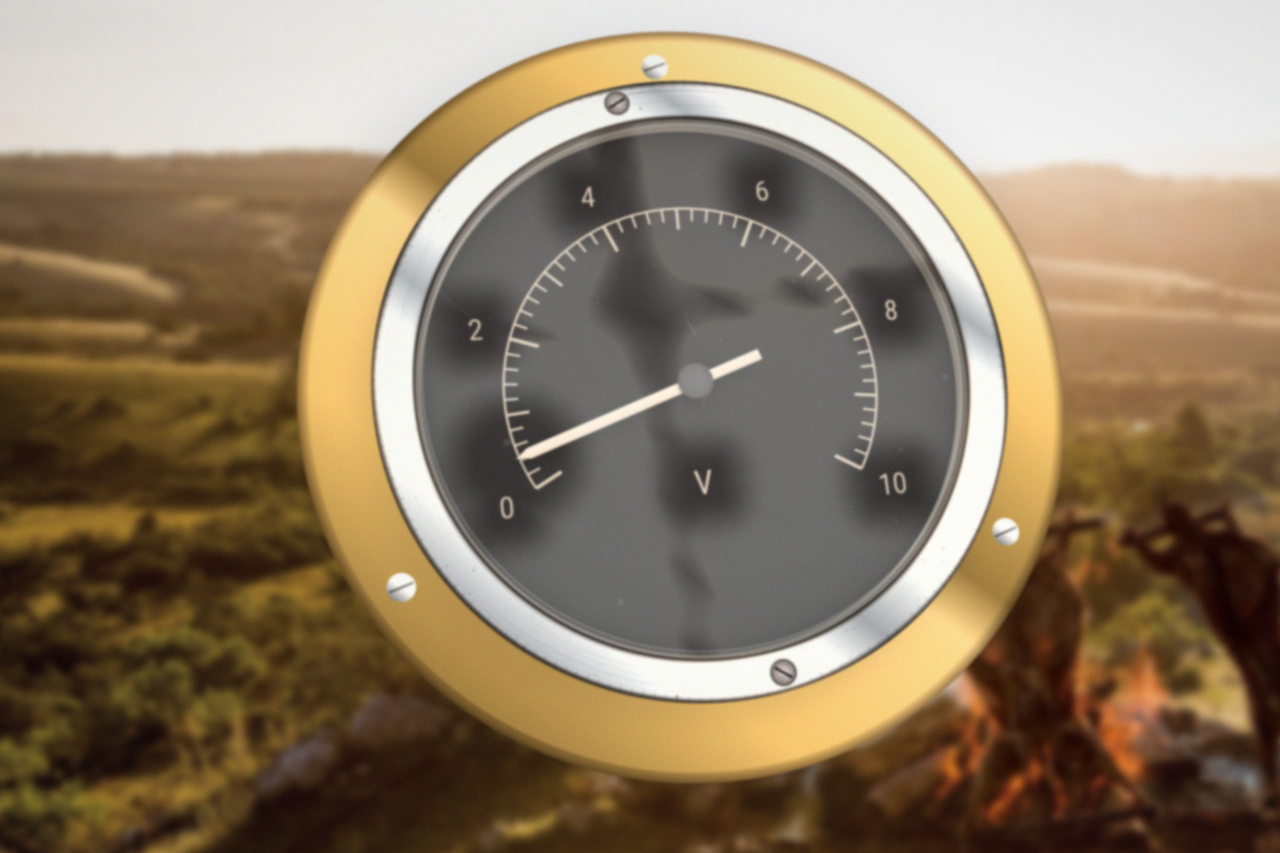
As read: 0.4 V
